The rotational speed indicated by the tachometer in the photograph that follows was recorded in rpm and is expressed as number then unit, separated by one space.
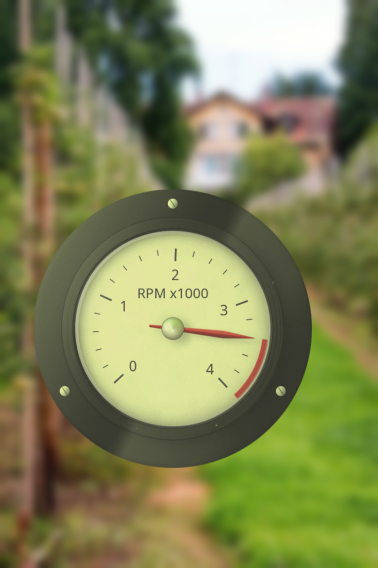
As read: 3400 rpm
